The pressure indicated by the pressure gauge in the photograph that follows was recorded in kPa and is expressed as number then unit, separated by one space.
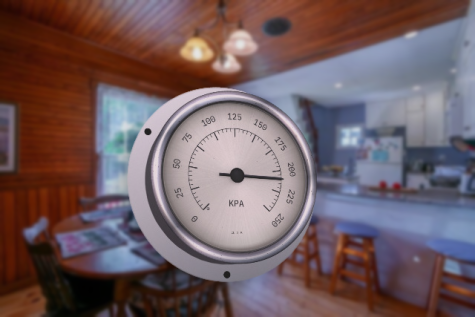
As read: 210 kPa
